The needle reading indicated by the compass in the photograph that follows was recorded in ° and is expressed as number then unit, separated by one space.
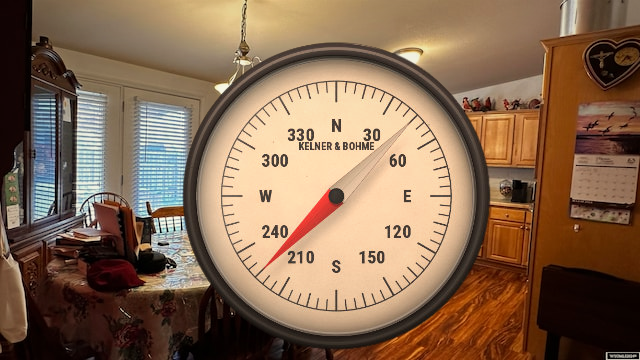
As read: 225 °
